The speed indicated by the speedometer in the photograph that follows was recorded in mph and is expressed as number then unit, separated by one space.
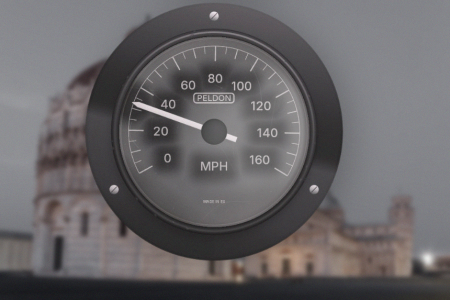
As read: 32.5 mph
